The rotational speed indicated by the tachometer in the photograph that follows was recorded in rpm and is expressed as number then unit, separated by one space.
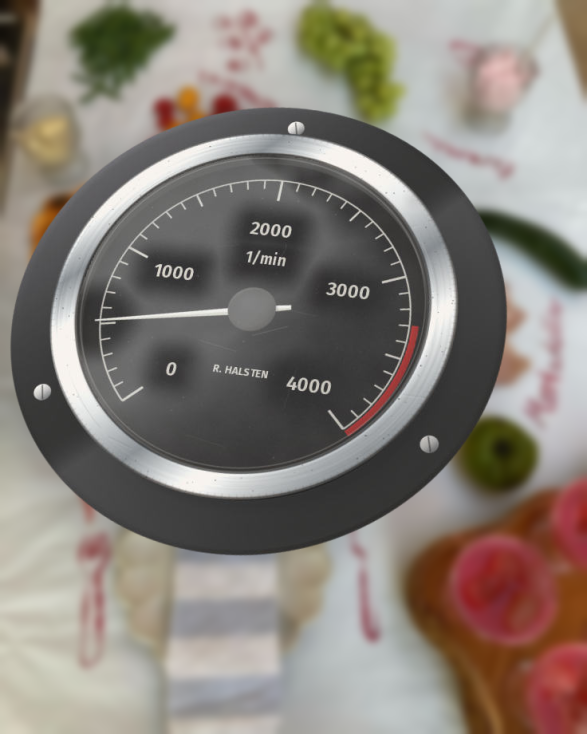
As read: 500 rpm
